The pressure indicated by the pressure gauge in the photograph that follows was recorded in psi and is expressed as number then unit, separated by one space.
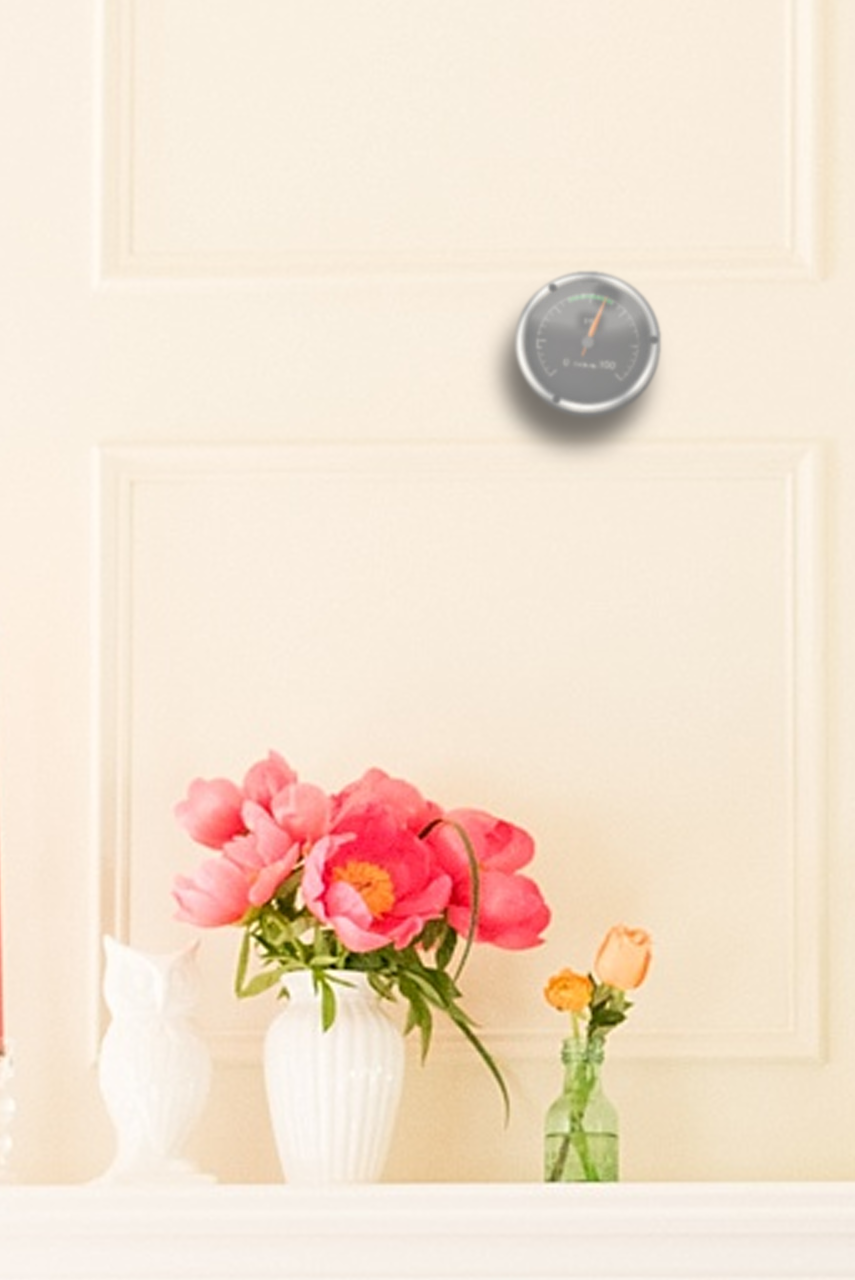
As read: 170 psi
